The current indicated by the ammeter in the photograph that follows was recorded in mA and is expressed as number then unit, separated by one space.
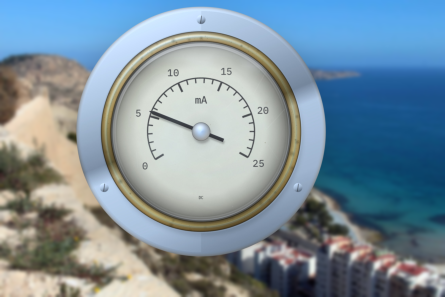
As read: 5.5 mA
